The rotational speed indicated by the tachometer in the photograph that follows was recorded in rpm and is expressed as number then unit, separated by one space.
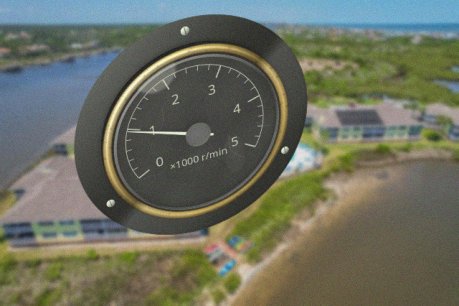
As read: 1000 rpm
